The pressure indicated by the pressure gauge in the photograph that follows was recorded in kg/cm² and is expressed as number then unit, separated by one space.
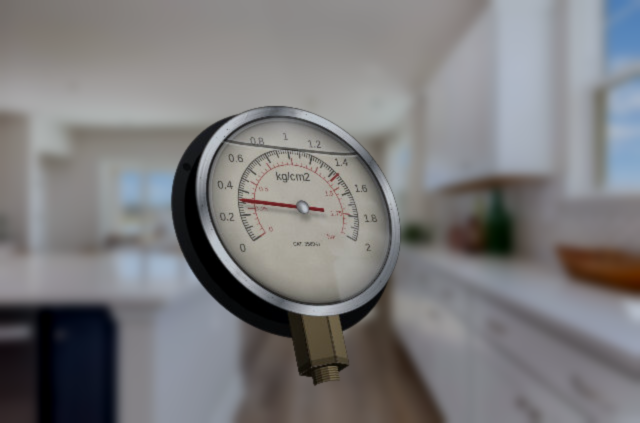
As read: 0.3 kg/cm²
